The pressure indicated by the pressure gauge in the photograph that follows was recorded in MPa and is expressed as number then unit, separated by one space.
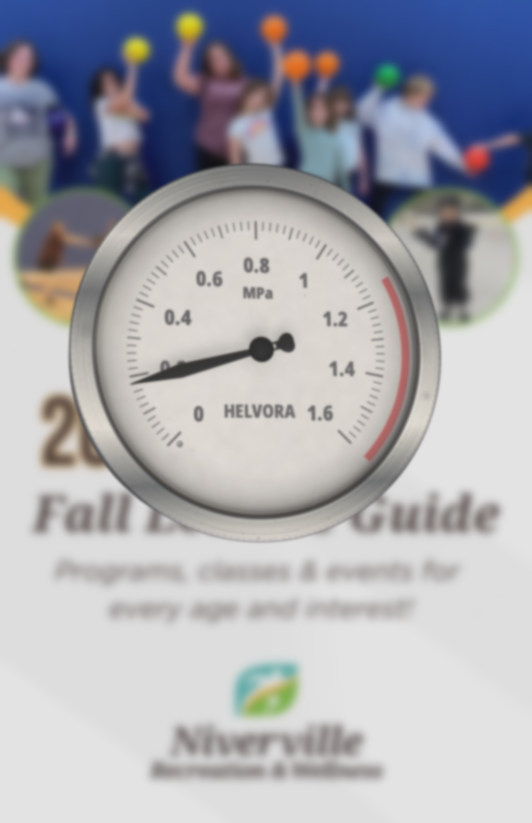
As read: 0.18 MPa
